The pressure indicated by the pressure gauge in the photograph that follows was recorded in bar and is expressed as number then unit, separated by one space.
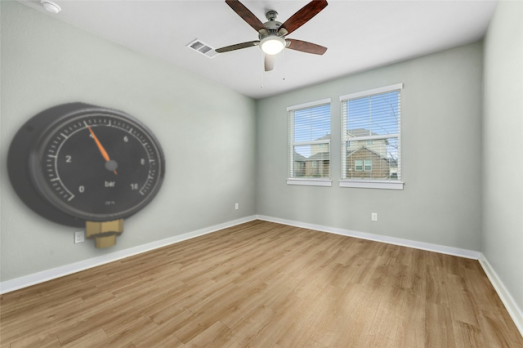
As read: 4 bar
